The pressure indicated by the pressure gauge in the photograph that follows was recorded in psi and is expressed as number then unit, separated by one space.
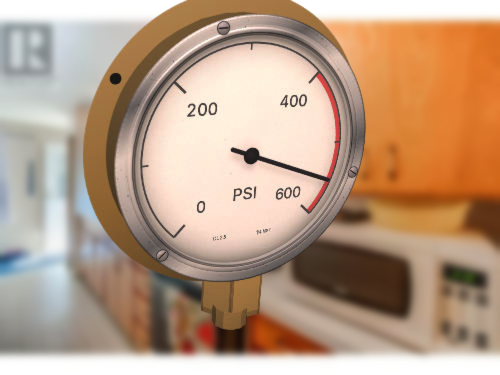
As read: 550 psi
